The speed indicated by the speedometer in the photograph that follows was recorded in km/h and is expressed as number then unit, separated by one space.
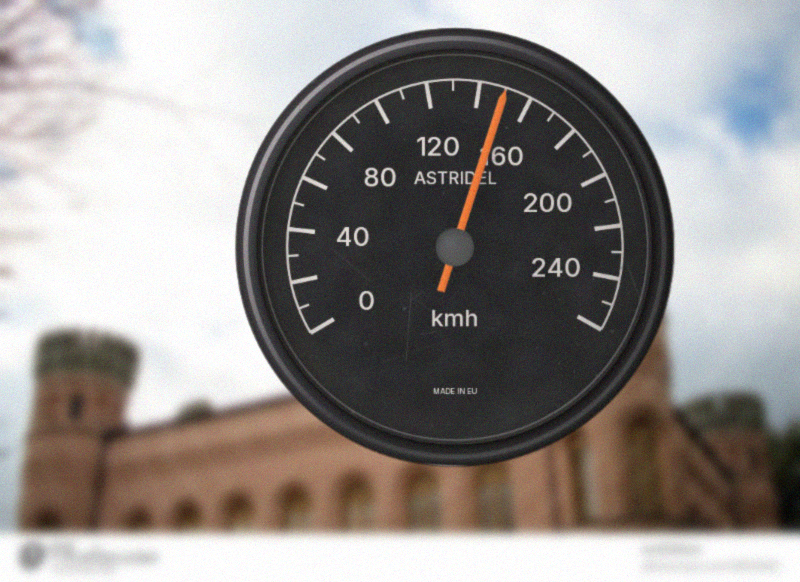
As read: 150 km/h
